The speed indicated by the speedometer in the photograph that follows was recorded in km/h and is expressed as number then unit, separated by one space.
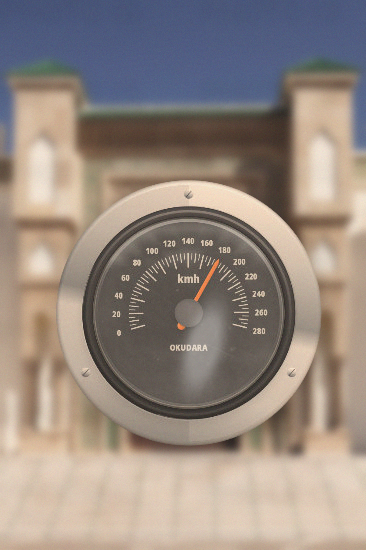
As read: 180 km/h
